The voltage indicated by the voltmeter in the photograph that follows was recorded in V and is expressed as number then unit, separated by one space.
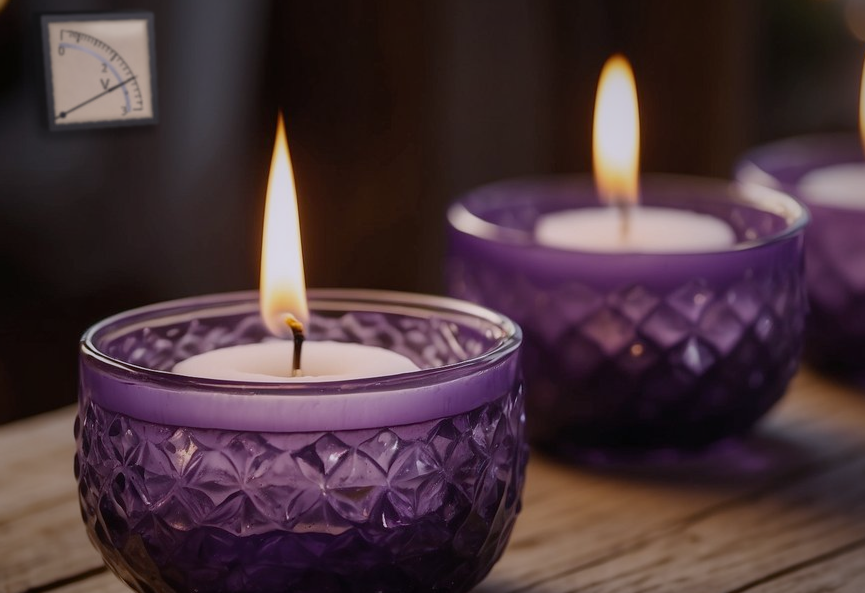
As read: 2.5 V
